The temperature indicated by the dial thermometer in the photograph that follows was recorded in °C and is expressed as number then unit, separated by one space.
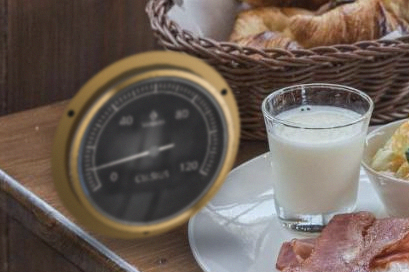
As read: 10 °C
